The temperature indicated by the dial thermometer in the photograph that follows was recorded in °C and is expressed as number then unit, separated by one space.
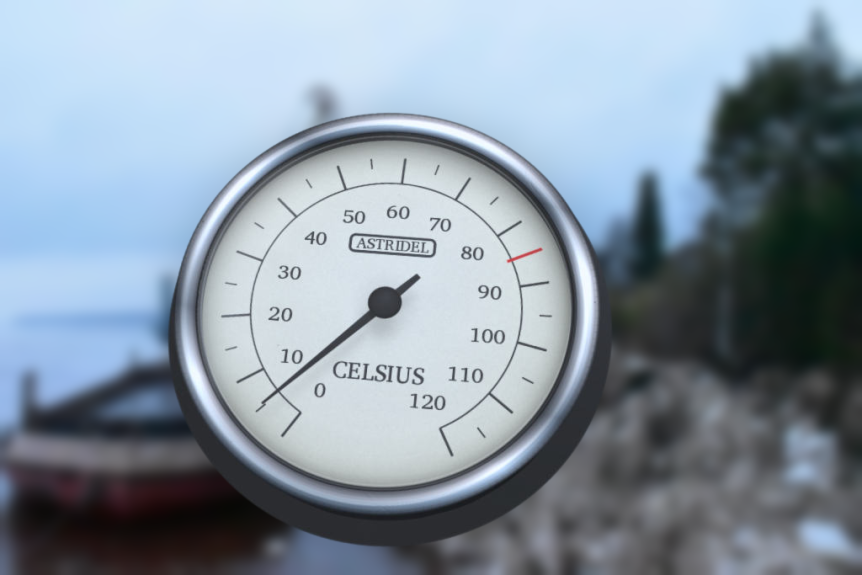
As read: 5 °C
